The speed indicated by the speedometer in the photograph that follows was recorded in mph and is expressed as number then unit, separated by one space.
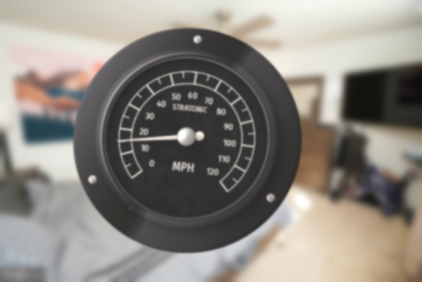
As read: 15 mph
